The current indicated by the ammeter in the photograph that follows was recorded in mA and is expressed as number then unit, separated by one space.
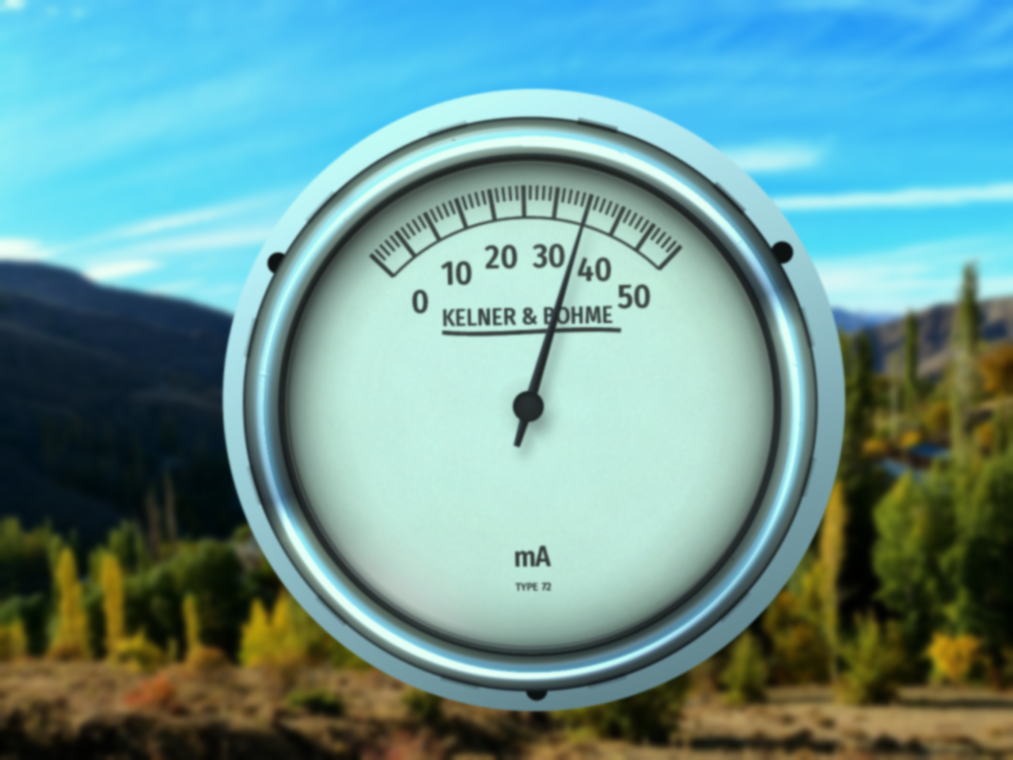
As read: 35 mA
